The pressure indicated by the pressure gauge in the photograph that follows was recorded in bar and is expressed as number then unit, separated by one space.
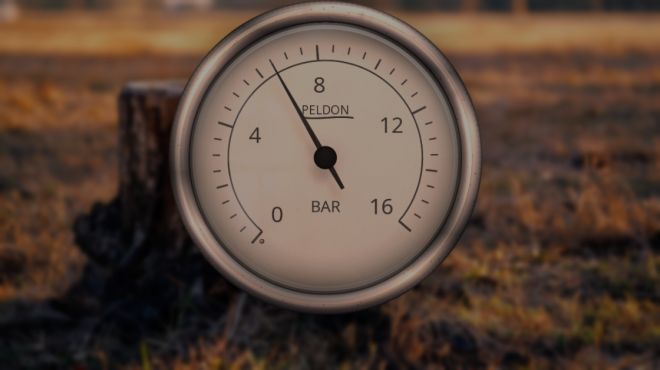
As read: 6.5 bar
